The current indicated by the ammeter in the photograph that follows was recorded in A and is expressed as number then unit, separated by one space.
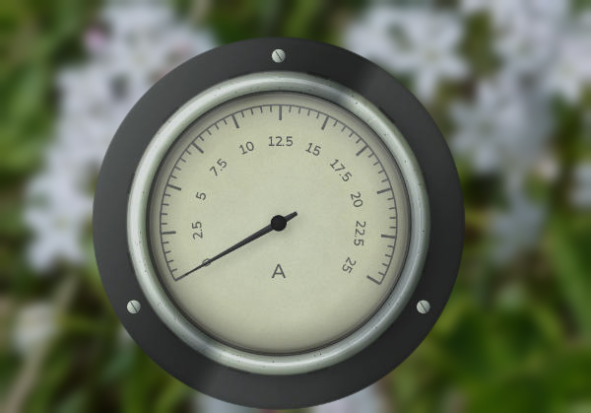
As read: 0 A
